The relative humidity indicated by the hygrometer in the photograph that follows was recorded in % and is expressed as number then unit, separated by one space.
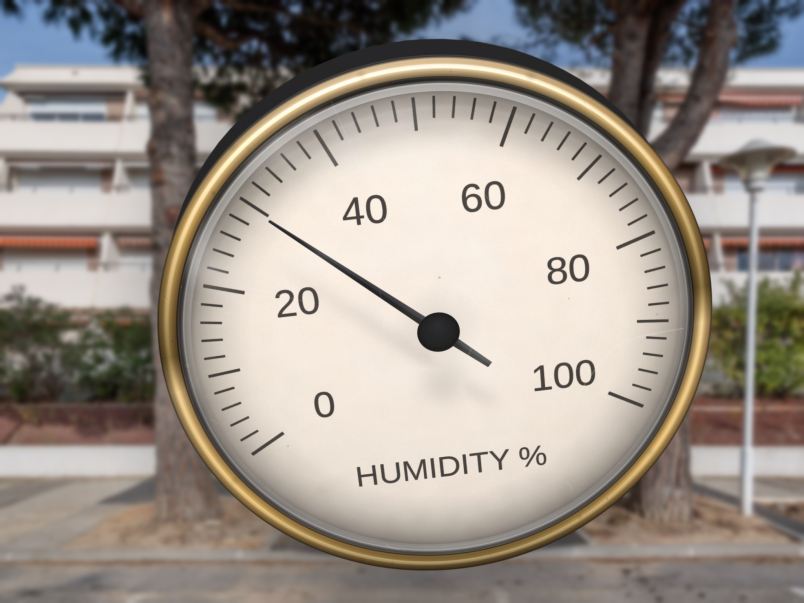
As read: 30 %
